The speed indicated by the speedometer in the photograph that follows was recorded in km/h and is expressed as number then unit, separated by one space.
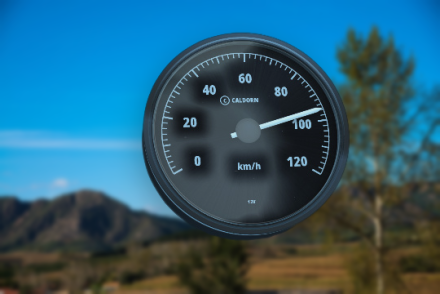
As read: 96 km/h
